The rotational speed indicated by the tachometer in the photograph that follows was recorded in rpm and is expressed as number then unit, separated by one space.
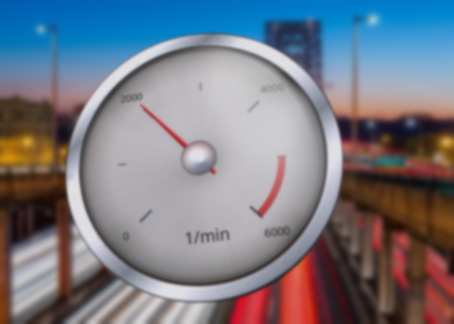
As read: 2000 rpm
